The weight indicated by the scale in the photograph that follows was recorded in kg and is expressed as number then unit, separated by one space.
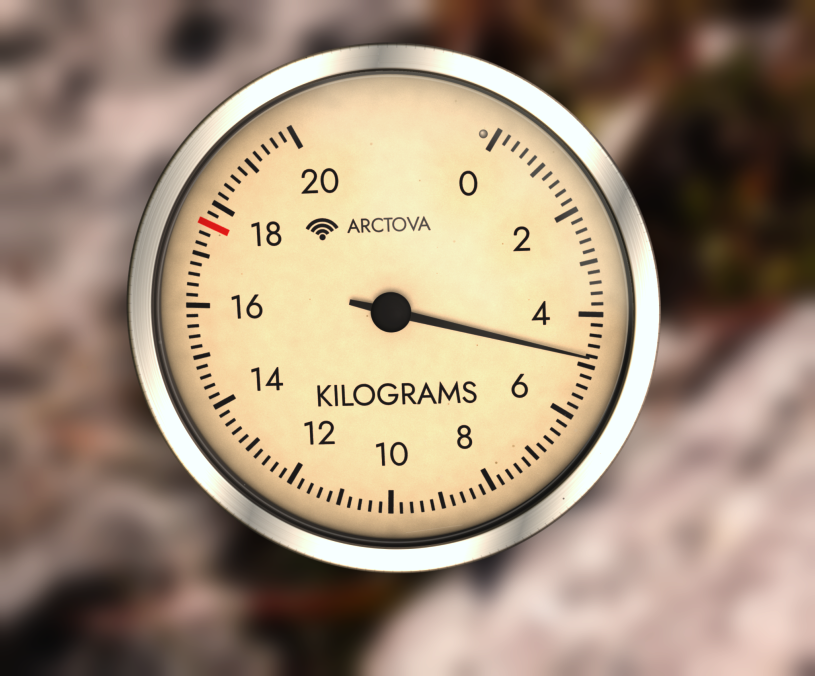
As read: 4.8 kg
